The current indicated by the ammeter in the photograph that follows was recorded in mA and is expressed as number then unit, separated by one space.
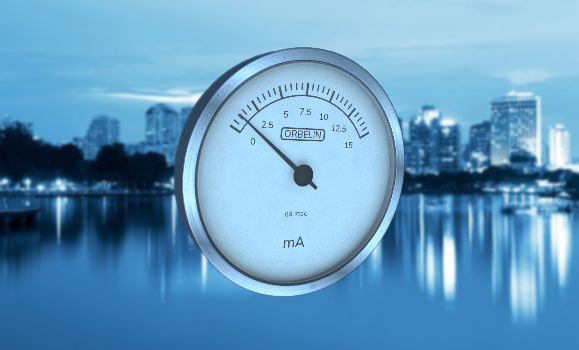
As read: 1 mA
